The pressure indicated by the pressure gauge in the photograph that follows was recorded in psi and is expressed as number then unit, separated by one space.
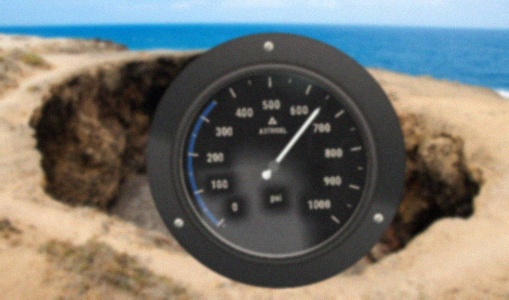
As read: 650 psi
